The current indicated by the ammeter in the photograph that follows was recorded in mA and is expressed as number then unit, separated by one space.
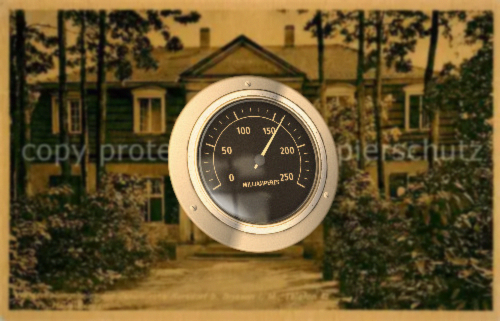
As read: 160 mA
